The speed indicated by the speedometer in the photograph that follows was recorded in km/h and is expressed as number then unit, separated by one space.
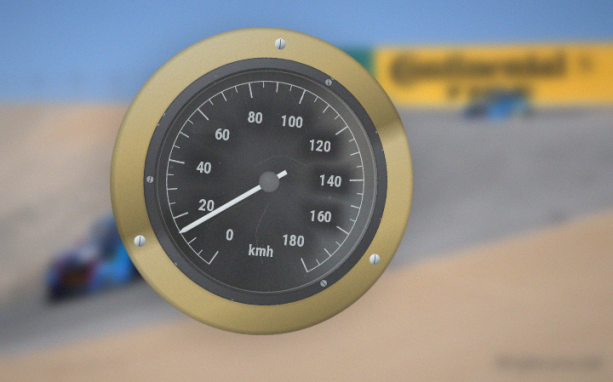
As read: 15 km/h
